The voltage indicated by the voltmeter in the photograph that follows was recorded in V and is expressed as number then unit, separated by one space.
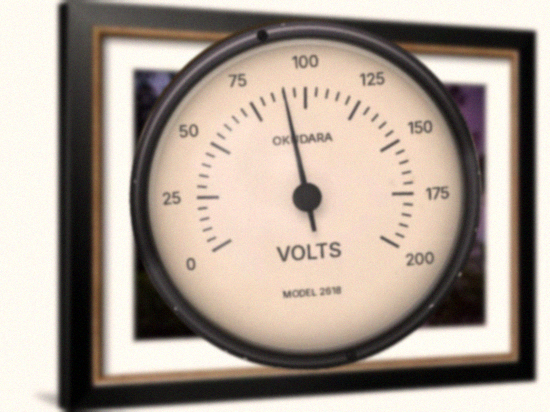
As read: 90 V
